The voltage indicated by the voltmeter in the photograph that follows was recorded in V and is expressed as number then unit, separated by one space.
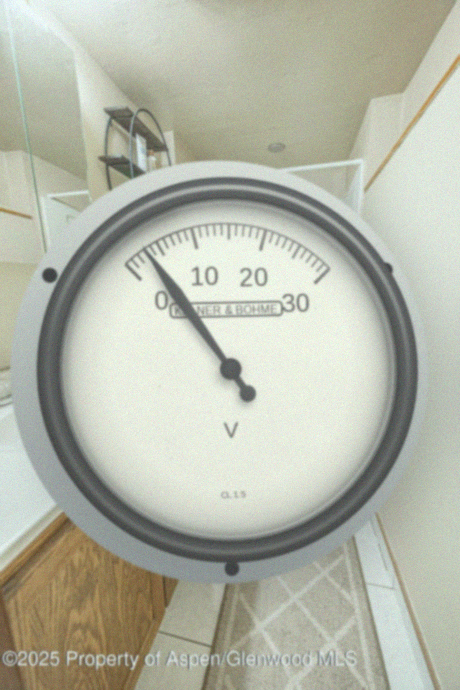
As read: 3 V
